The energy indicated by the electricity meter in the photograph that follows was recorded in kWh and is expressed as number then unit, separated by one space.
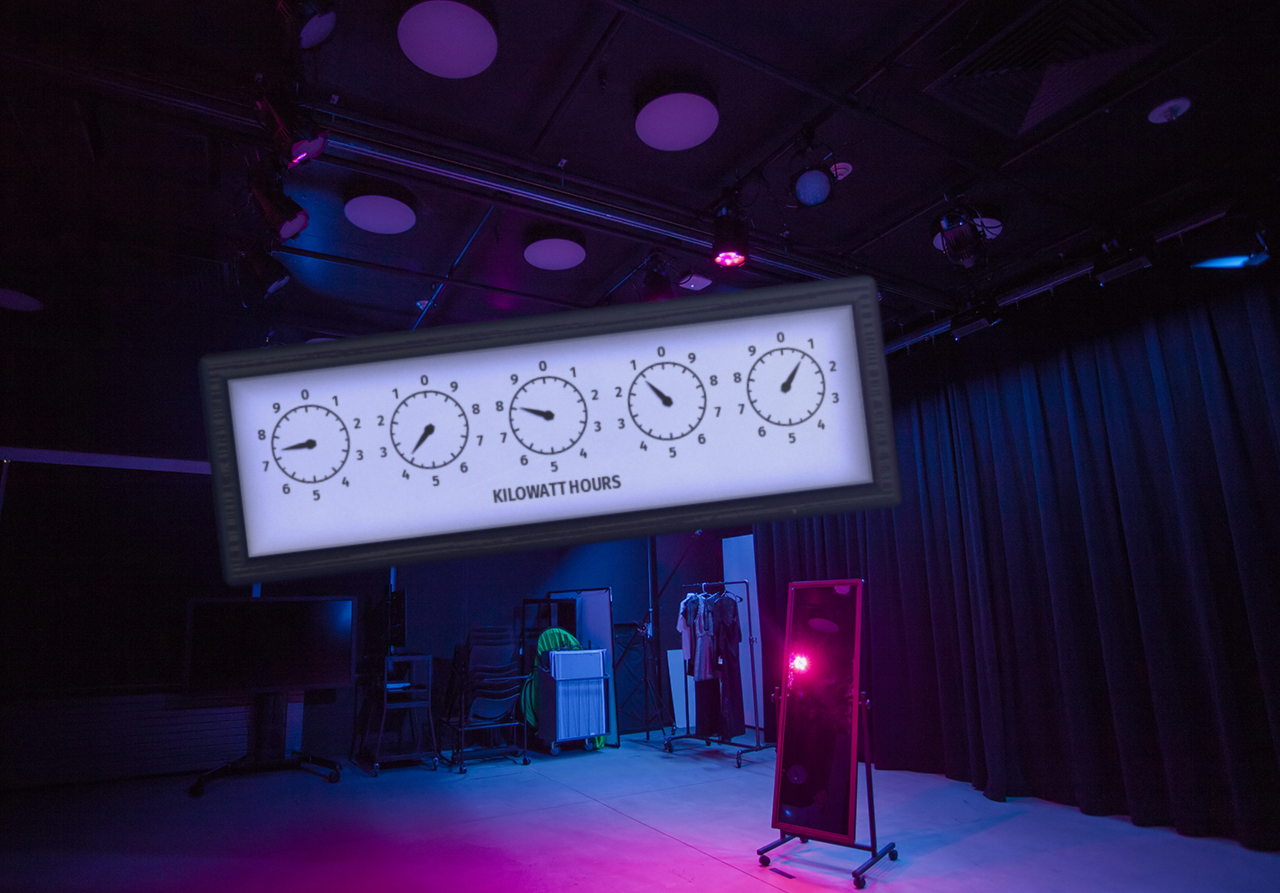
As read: 73811 kWh
